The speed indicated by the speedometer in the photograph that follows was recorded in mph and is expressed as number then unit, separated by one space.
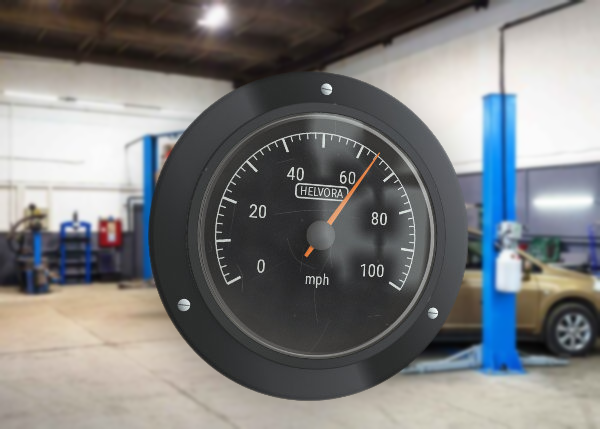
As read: 64 mph
